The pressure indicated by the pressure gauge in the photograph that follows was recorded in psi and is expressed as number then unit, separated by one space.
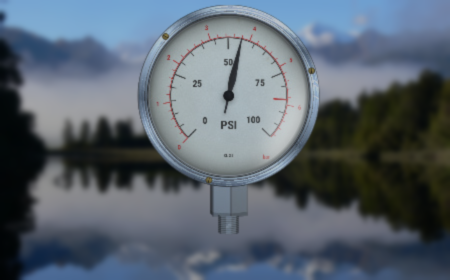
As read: 55 psi
